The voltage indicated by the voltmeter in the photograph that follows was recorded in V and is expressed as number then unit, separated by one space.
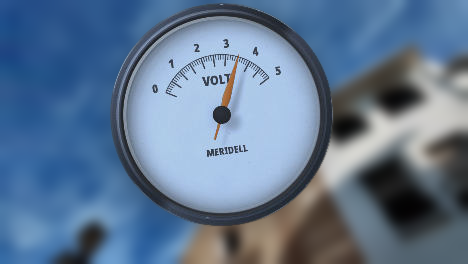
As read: 3.5 V
